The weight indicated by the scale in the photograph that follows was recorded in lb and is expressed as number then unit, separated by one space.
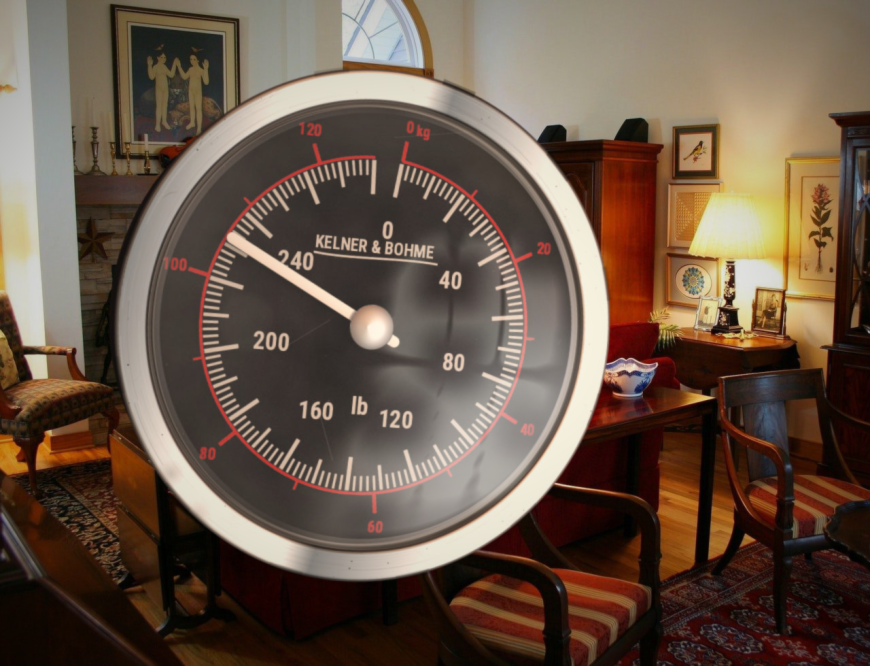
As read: 232 lb
